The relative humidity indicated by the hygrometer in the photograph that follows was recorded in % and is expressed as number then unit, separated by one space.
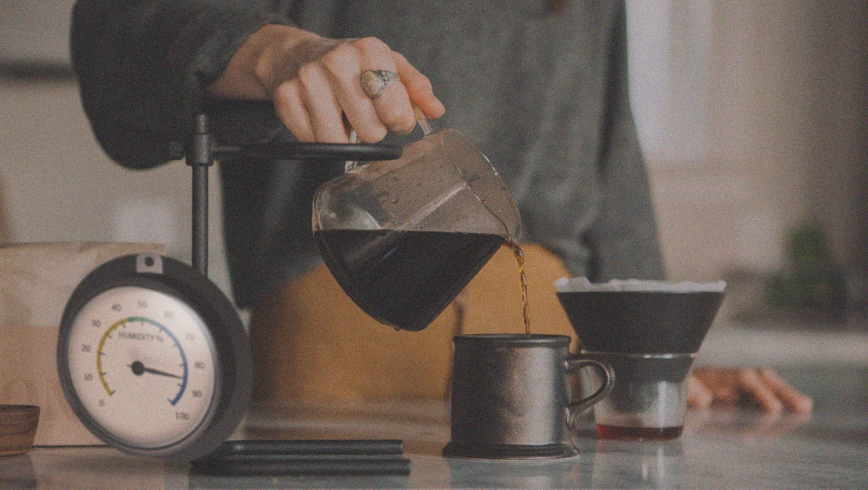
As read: 85 %
